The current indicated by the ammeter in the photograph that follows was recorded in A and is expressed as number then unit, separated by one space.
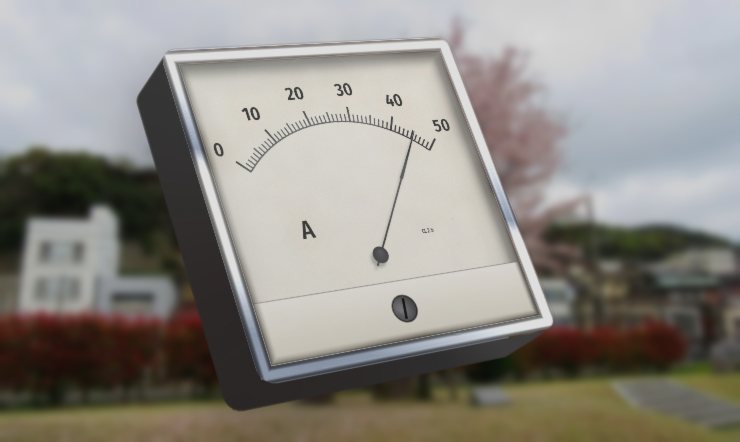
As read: 45 A
